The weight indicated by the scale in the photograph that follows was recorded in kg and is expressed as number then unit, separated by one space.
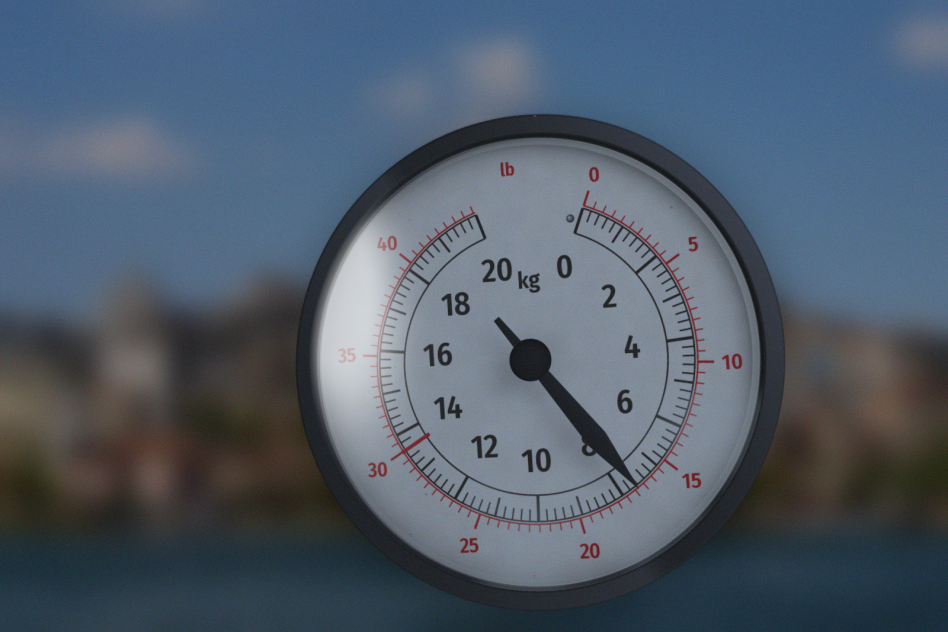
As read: 7.6 kg
